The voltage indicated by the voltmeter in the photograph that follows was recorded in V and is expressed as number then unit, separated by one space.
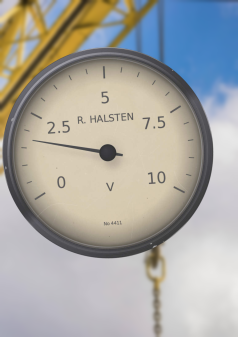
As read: 1.75 V
